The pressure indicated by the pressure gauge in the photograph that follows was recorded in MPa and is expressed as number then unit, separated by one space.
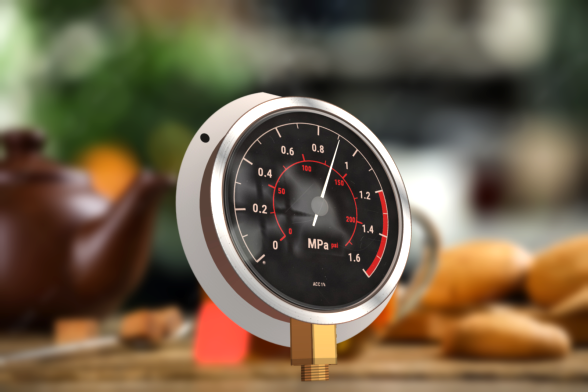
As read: 0.9 MPa
